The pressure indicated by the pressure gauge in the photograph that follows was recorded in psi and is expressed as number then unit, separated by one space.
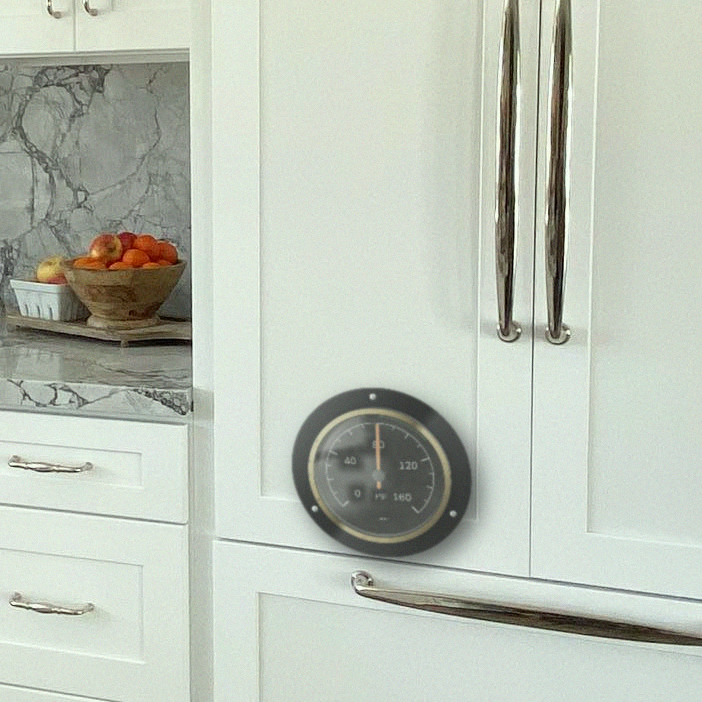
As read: 80 psi
